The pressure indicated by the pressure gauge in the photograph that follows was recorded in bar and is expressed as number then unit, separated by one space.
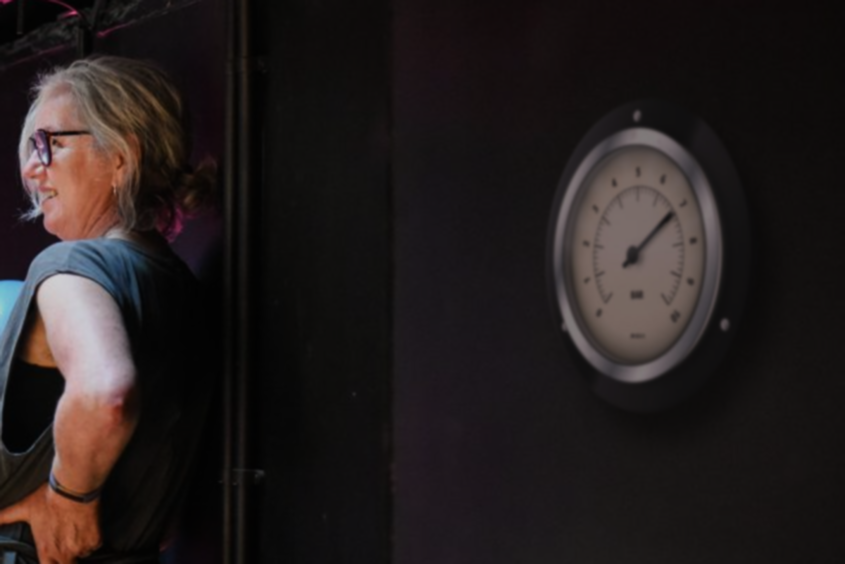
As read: 7 bar
